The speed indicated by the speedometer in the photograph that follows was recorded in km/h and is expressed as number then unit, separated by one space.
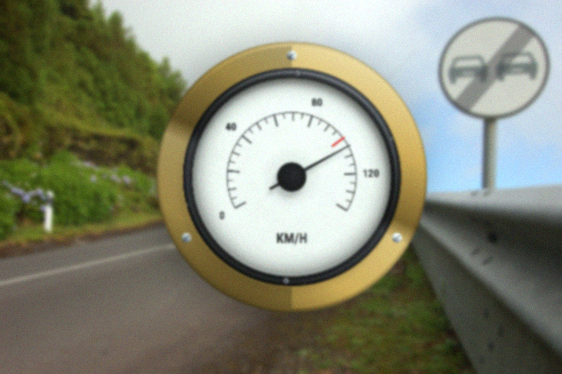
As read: 105 km/h
